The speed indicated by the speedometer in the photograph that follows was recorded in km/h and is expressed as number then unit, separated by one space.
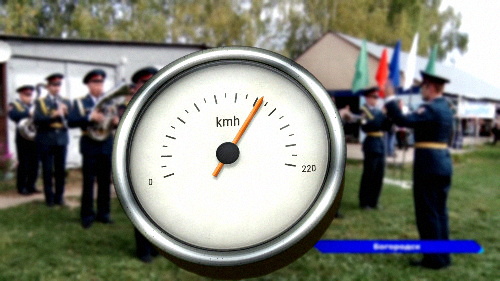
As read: 145 km/h
